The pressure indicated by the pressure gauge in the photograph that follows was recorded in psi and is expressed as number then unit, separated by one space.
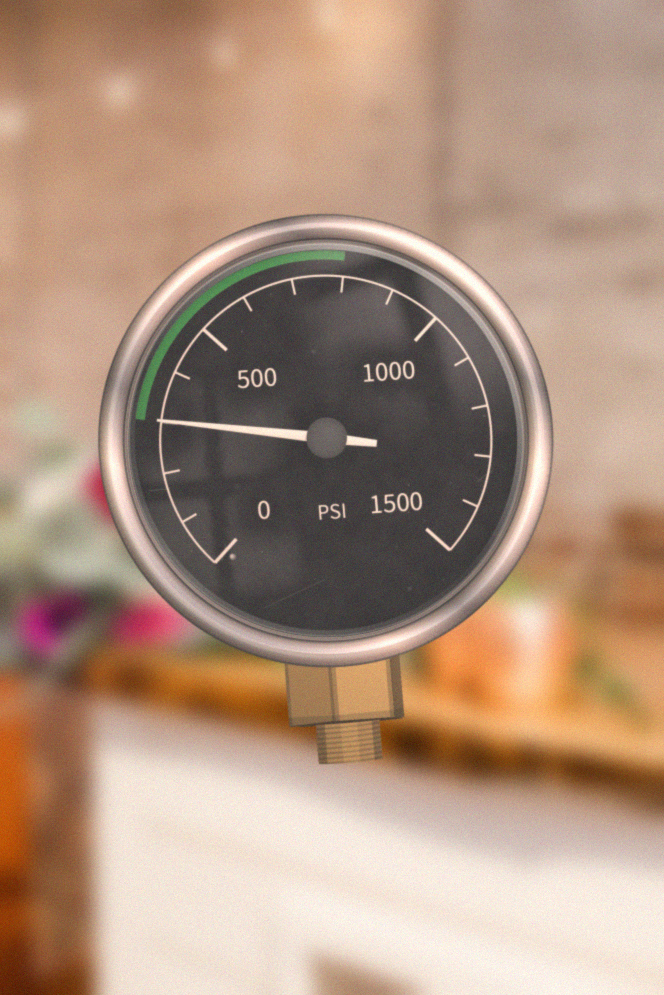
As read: 300 psi
